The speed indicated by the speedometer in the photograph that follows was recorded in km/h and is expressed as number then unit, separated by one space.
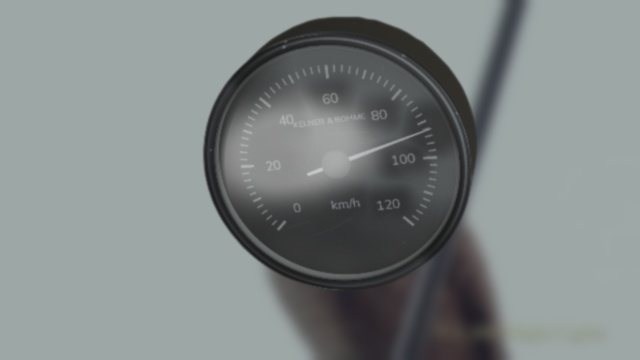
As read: 92 km/h
